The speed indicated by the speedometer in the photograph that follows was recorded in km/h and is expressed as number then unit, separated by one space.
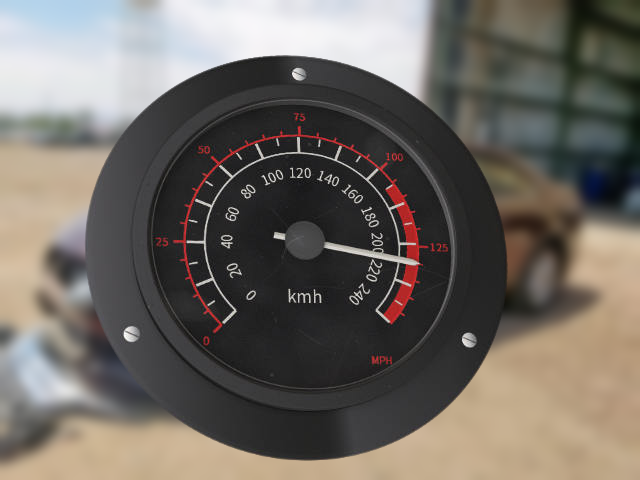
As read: 210 km/h
